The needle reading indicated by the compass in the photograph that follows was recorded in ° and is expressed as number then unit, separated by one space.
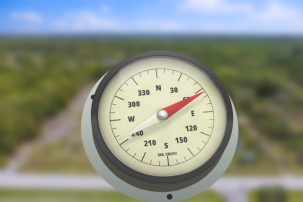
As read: 65 °
